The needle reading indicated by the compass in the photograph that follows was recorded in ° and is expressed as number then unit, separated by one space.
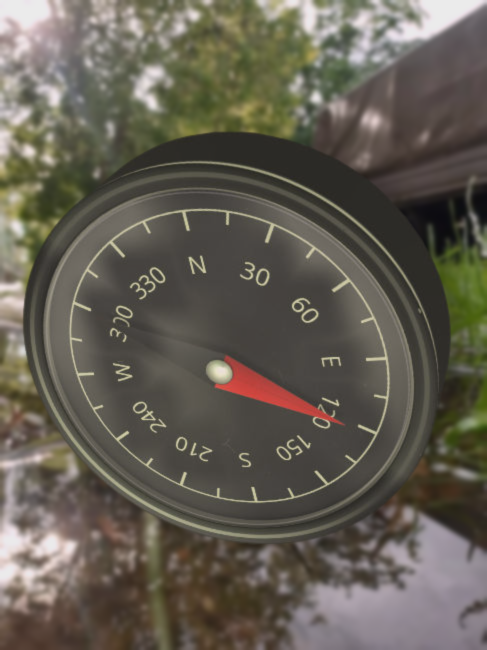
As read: 120 °
